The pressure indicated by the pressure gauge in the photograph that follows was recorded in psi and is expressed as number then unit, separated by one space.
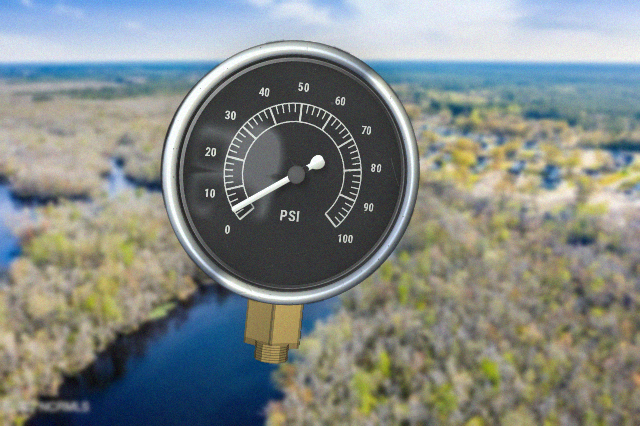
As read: 4 psi
